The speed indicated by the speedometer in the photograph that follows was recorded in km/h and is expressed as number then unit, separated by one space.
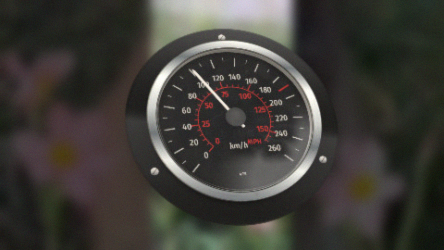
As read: 100 km/h
